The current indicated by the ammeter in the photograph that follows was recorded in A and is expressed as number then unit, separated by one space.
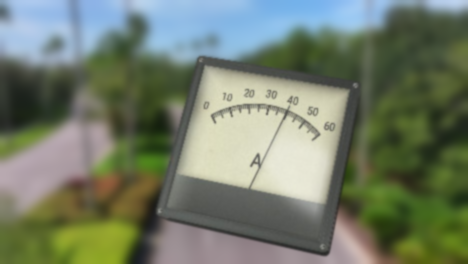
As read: 40 A
